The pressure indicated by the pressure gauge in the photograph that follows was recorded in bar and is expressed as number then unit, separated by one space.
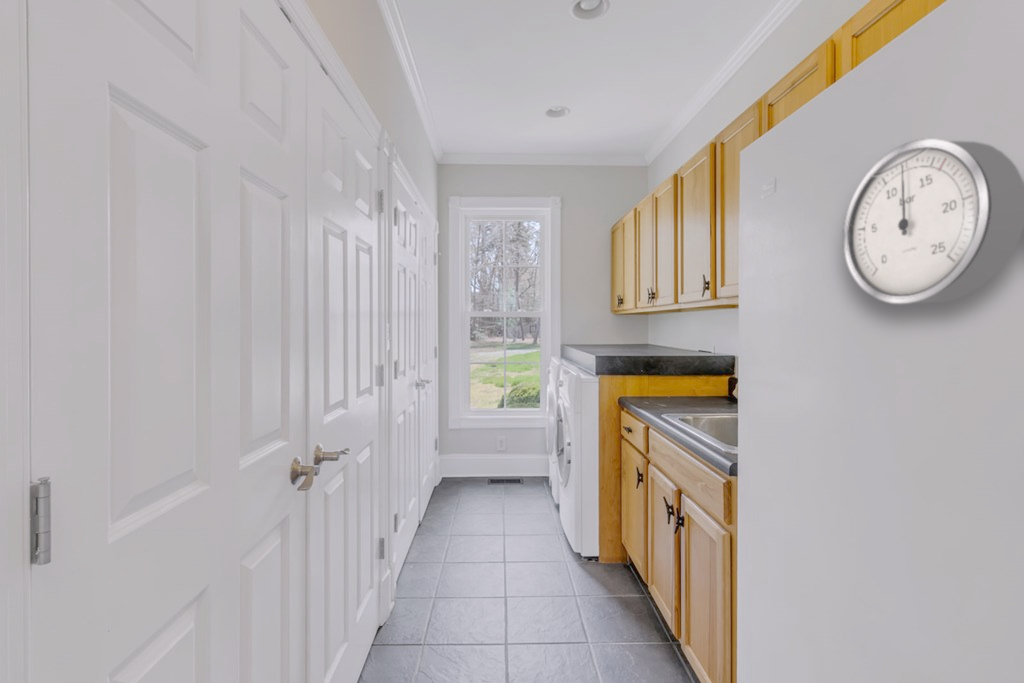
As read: 12.5 bar
